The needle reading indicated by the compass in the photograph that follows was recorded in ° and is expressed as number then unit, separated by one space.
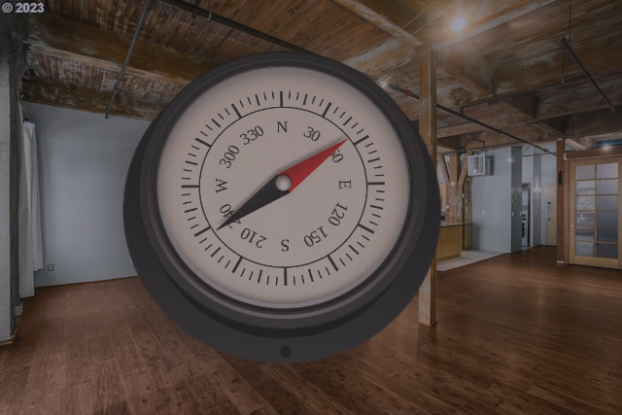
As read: 55 °
